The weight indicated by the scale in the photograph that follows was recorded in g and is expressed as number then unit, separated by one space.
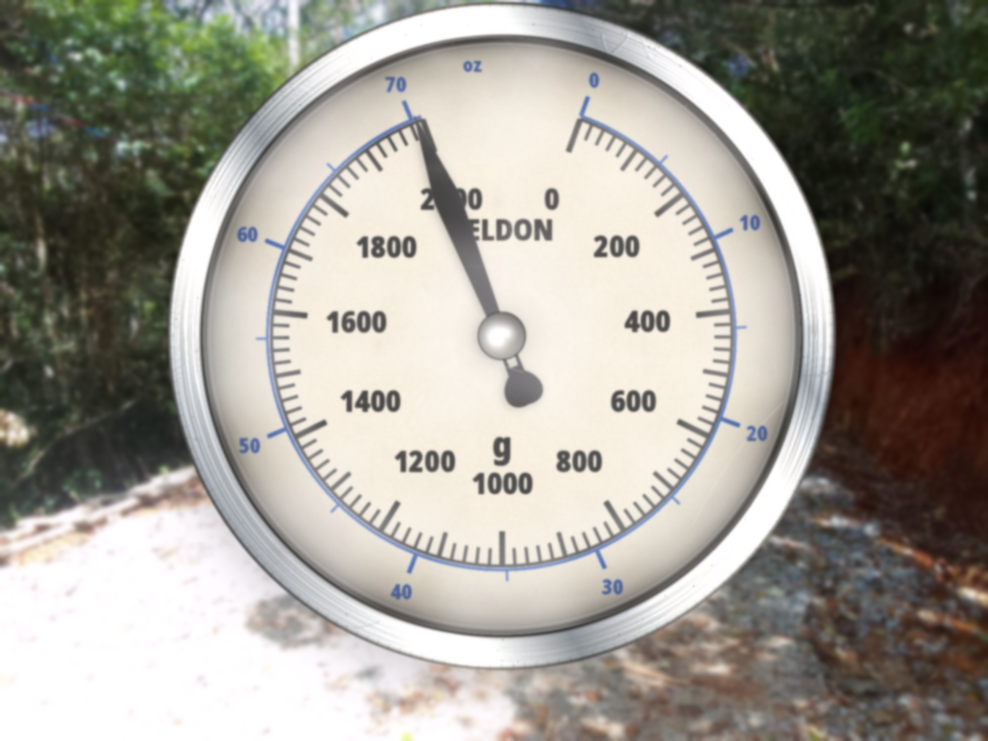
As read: 1990 g
